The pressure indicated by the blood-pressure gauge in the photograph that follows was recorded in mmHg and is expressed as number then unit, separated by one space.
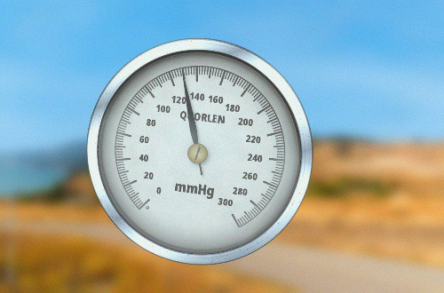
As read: 130 mmHg
